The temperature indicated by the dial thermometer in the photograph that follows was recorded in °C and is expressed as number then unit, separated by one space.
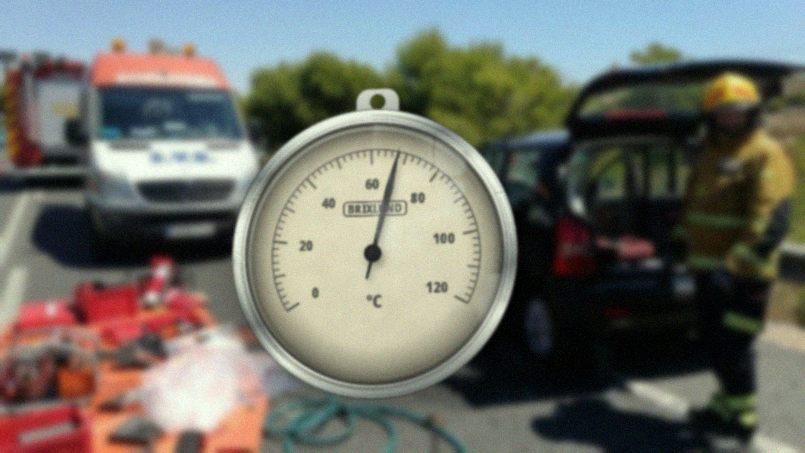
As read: 68 °C
